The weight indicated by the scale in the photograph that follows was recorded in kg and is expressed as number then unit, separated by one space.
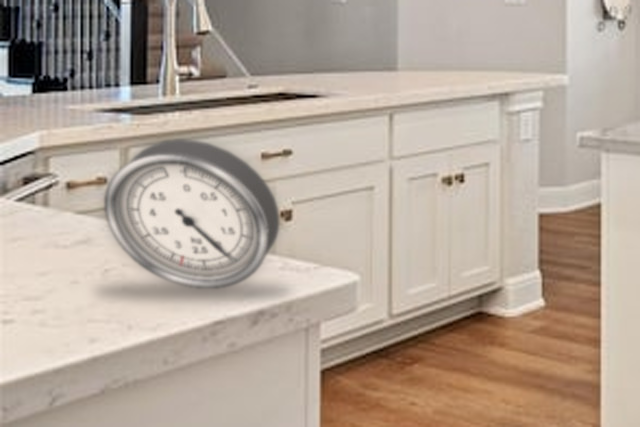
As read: 2 kg
